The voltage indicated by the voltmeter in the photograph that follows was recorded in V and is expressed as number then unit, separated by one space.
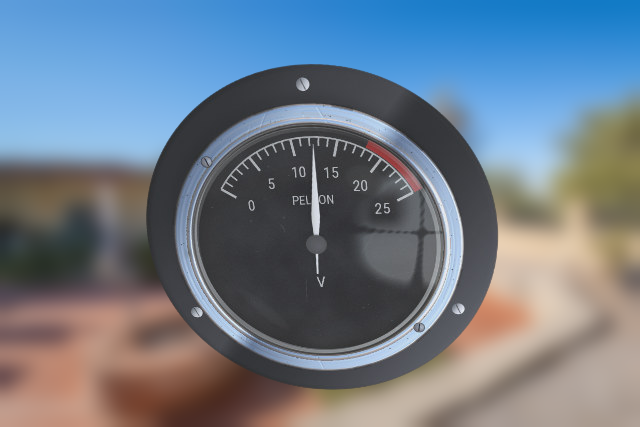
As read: 12.5 V
